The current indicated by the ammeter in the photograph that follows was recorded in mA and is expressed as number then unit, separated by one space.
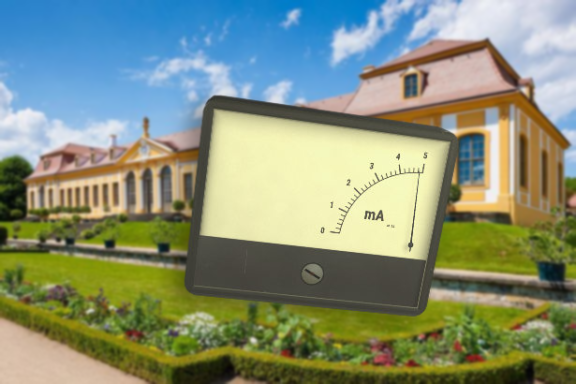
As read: 4.8 mA
